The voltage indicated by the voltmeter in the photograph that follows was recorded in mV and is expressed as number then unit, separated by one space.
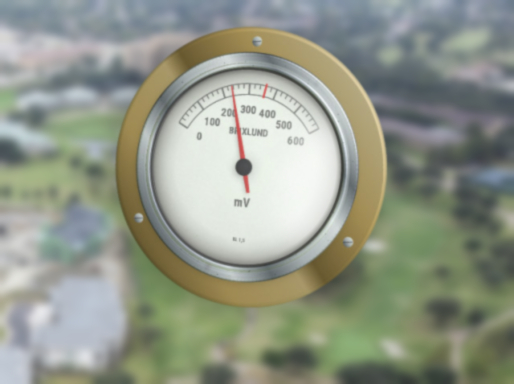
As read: 240 mV
